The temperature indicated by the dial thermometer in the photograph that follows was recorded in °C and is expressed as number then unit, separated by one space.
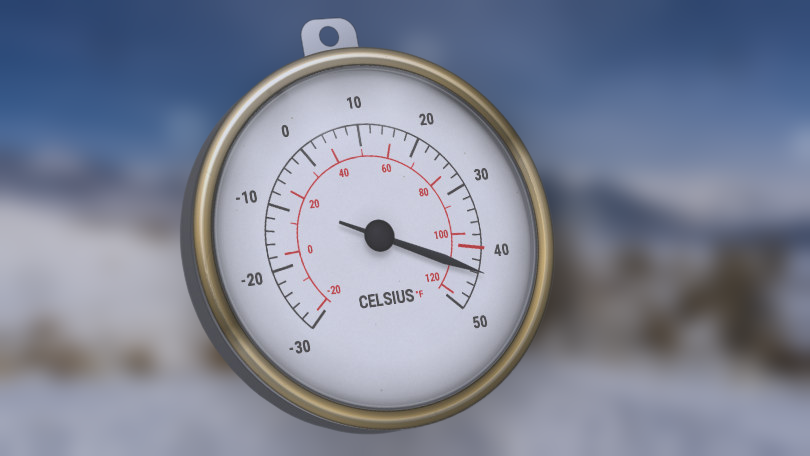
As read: 44 °C
